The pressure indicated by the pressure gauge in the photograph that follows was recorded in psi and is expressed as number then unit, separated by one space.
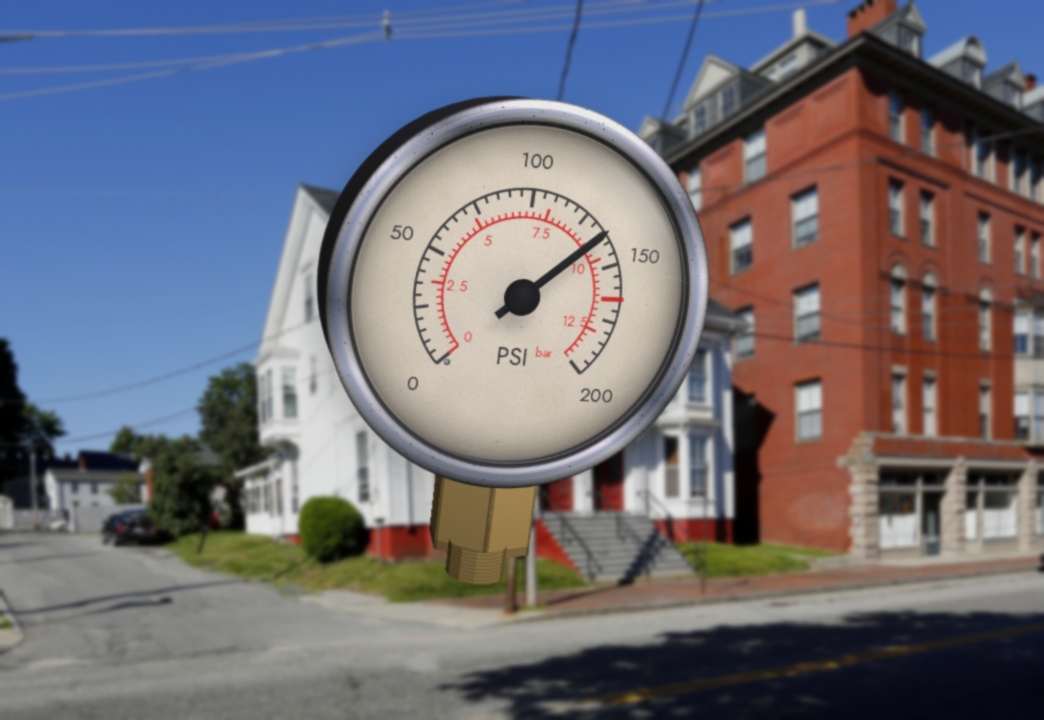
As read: 135 psi
